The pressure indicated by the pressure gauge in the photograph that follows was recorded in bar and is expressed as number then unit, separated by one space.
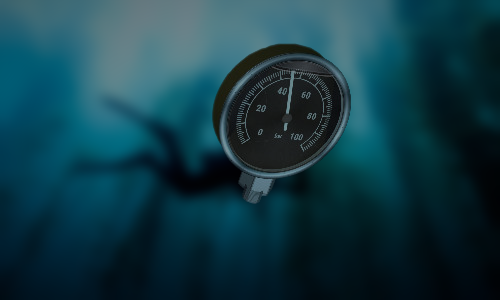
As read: 45 bar
